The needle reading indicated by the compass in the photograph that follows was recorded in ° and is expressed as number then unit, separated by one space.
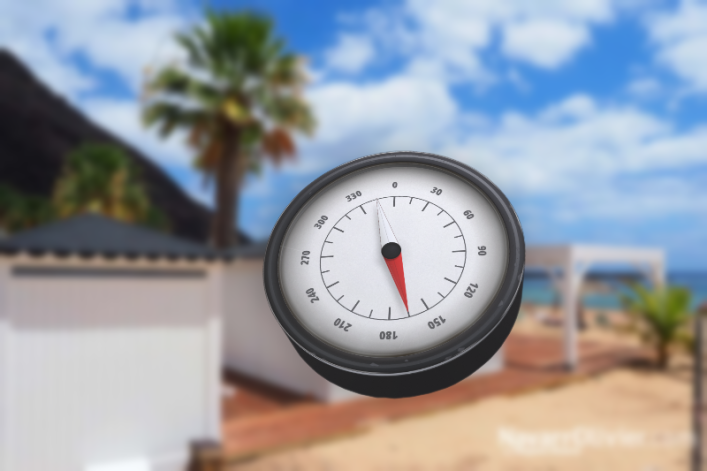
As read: 165 °
